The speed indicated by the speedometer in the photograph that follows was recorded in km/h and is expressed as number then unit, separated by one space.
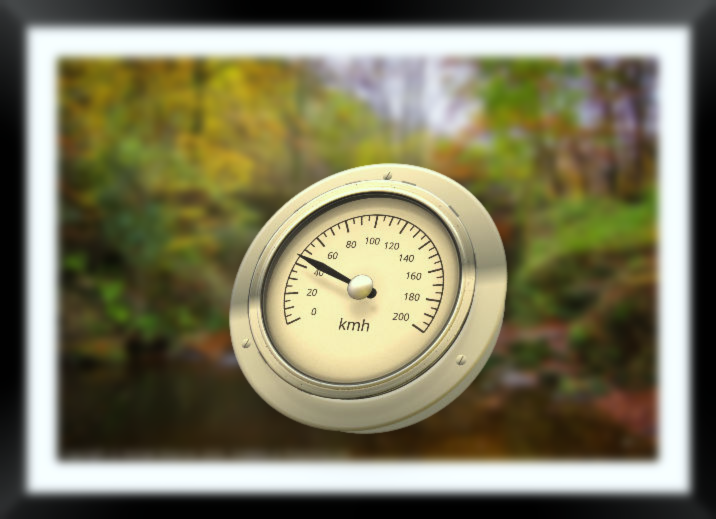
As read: 45 km/h
